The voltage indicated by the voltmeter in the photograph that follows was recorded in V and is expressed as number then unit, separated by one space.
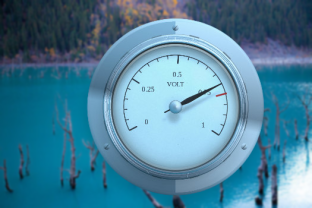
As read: 0.75 V
